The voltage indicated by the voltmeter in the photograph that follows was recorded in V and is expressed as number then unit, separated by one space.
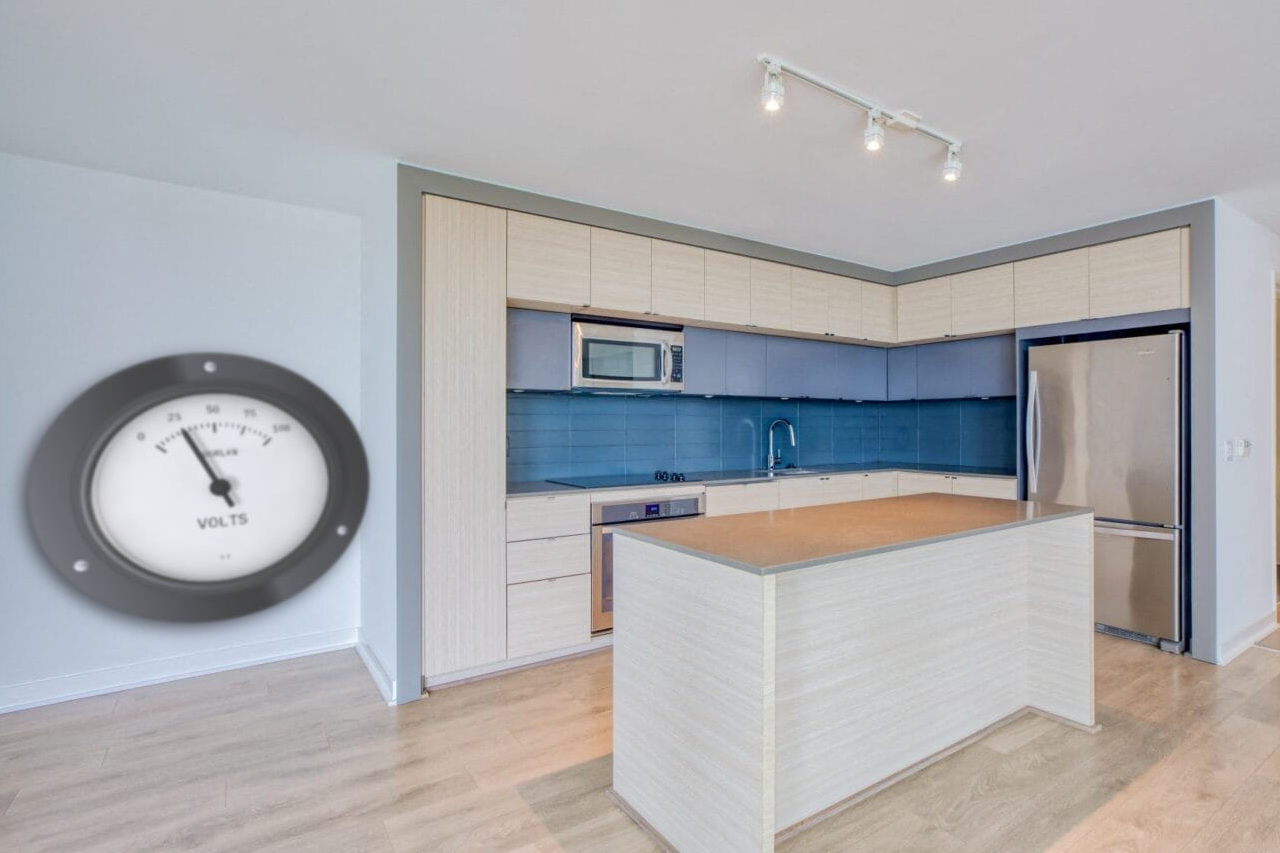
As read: 25 V
